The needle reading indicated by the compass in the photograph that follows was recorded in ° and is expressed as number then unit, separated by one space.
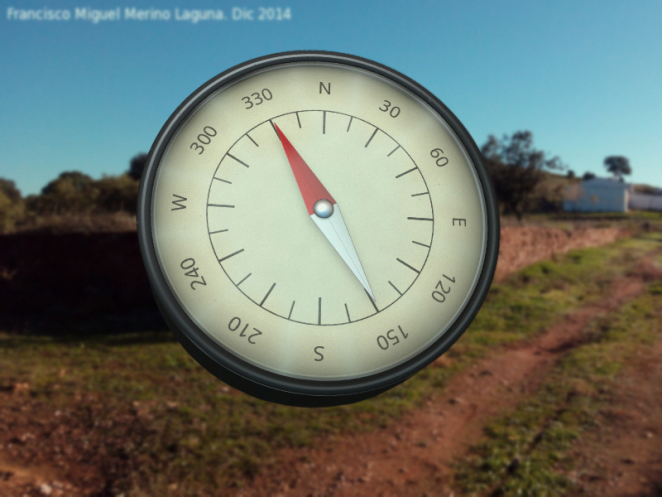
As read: 330 °
